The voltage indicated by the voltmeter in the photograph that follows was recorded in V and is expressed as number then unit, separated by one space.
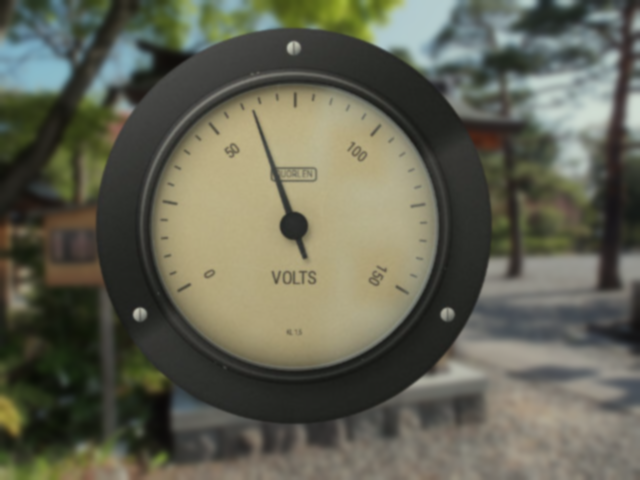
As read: 62.5 V
